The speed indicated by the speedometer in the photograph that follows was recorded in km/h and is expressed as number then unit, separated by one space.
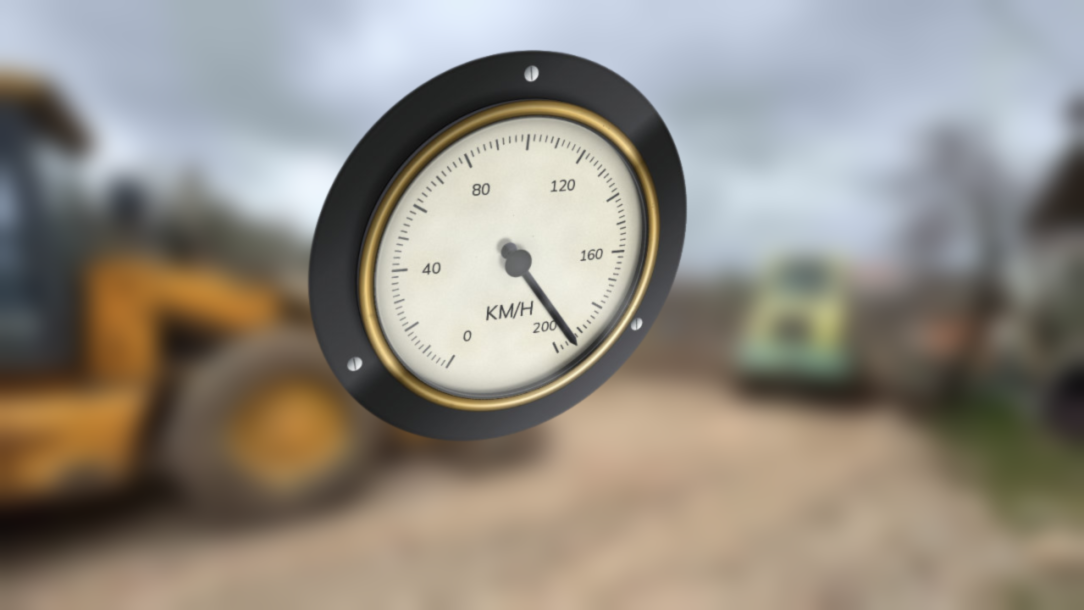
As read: 194 km/h
